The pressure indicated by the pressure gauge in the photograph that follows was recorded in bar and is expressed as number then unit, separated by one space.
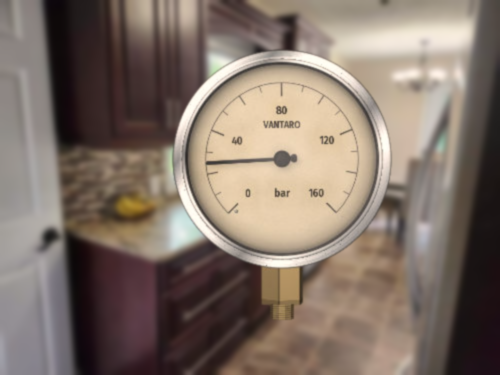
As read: 25 bar
